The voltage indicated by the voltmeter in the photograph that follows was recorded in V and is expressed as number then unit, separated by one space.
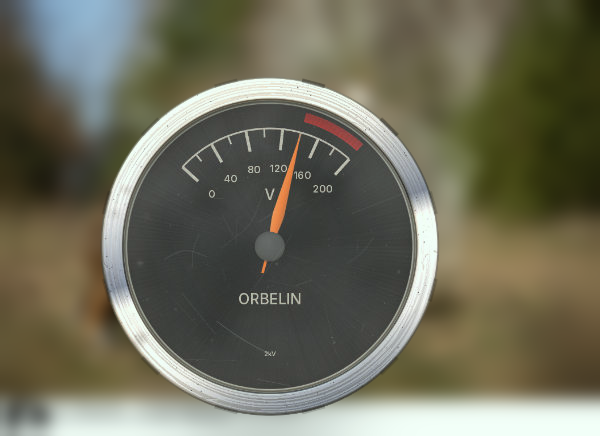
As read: 140 V
